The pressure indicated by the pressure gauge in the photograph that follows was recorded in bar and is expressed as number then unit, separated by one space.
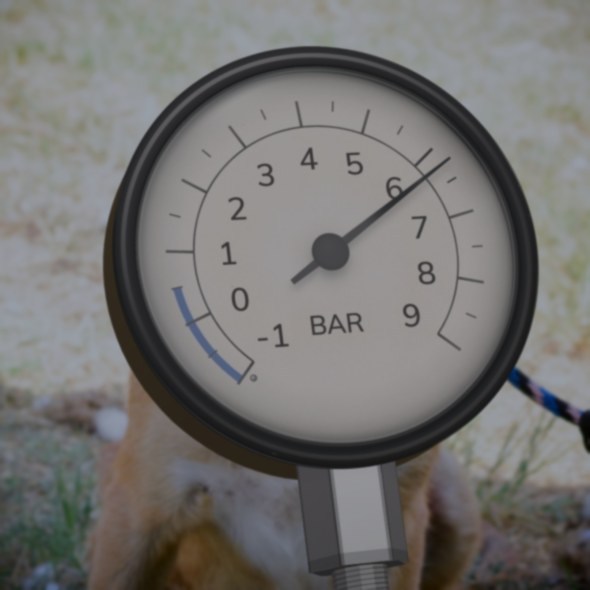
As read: 6.25 bar
